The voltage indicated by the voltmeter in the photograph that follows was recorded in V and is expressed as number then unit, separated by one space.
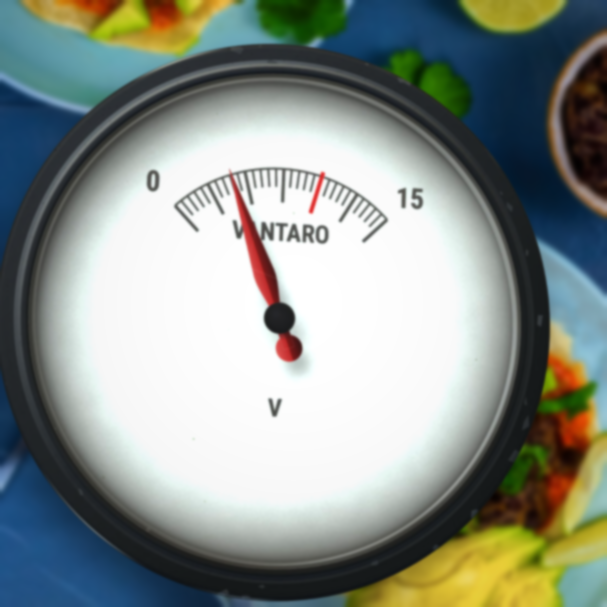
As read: 4 V
